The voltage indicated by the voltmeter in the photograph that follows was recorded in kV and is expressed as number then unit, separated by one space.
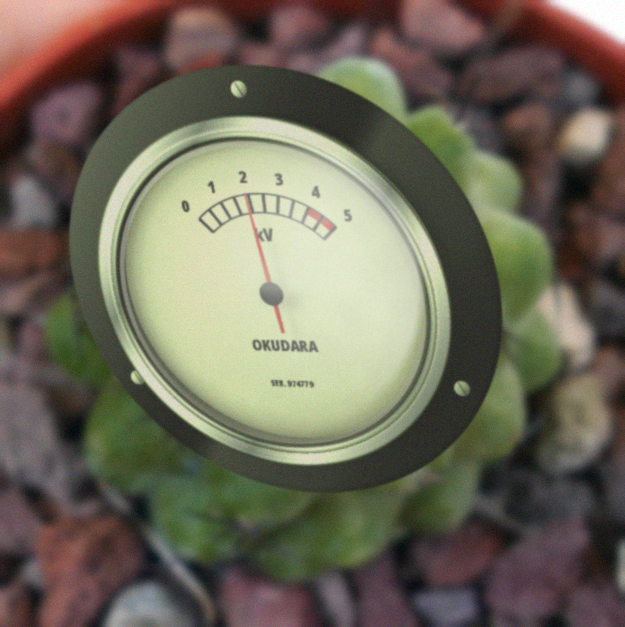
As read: 2 kV
